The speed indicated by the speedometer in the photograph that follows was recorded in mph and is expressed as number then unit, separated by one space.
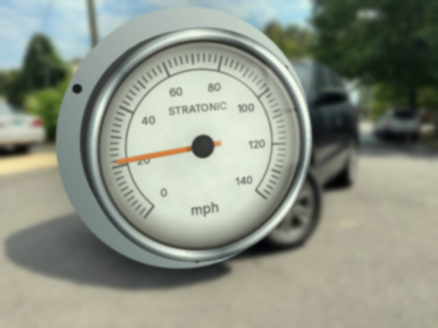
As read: 22 mph
